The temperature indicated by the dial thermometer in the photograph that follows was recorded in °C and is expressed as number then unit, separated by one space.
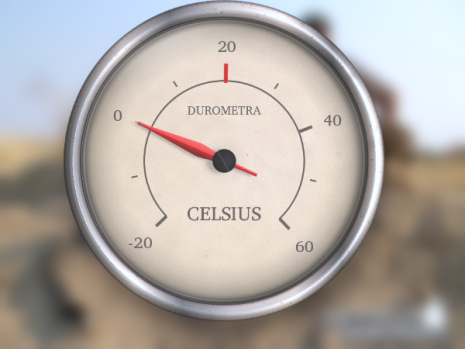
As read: 0 °C
